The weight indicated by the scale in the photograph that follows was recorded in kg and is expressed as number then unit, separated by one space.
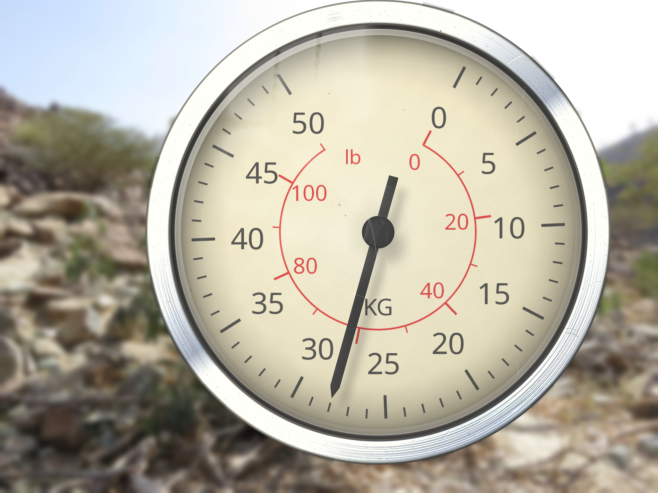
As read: 28 kg
